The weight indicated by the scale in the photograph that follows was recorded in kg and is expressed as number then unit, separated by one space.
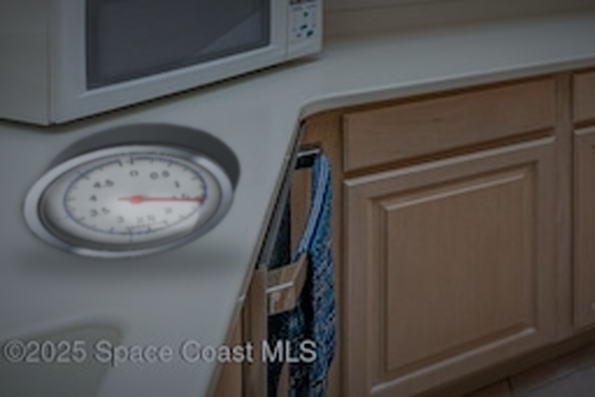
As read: 1.5 kg
